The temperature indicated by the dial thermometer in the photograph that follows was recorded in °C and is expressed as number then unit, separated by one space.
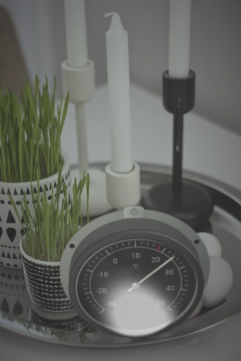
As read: 24 °C
